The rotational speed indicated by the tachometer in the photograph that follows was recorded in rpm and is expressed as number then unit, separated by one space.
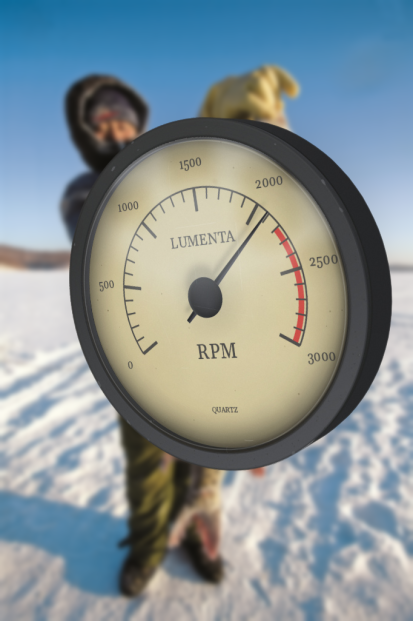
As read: 2100 rpm
